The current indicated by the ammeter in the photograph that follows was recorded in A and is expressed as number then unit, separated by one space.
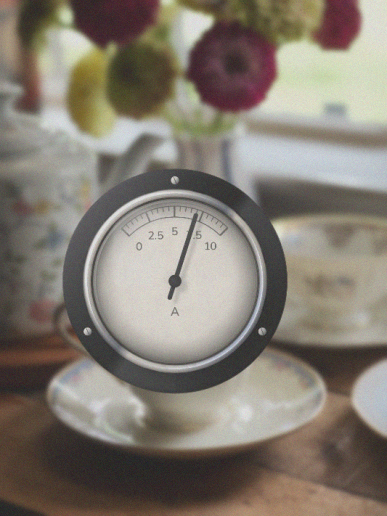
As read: 7 A
